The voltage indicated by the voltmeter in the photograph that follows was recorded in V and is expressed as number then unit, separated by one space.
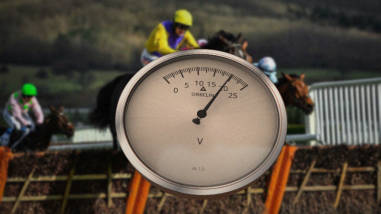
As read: 20 V
